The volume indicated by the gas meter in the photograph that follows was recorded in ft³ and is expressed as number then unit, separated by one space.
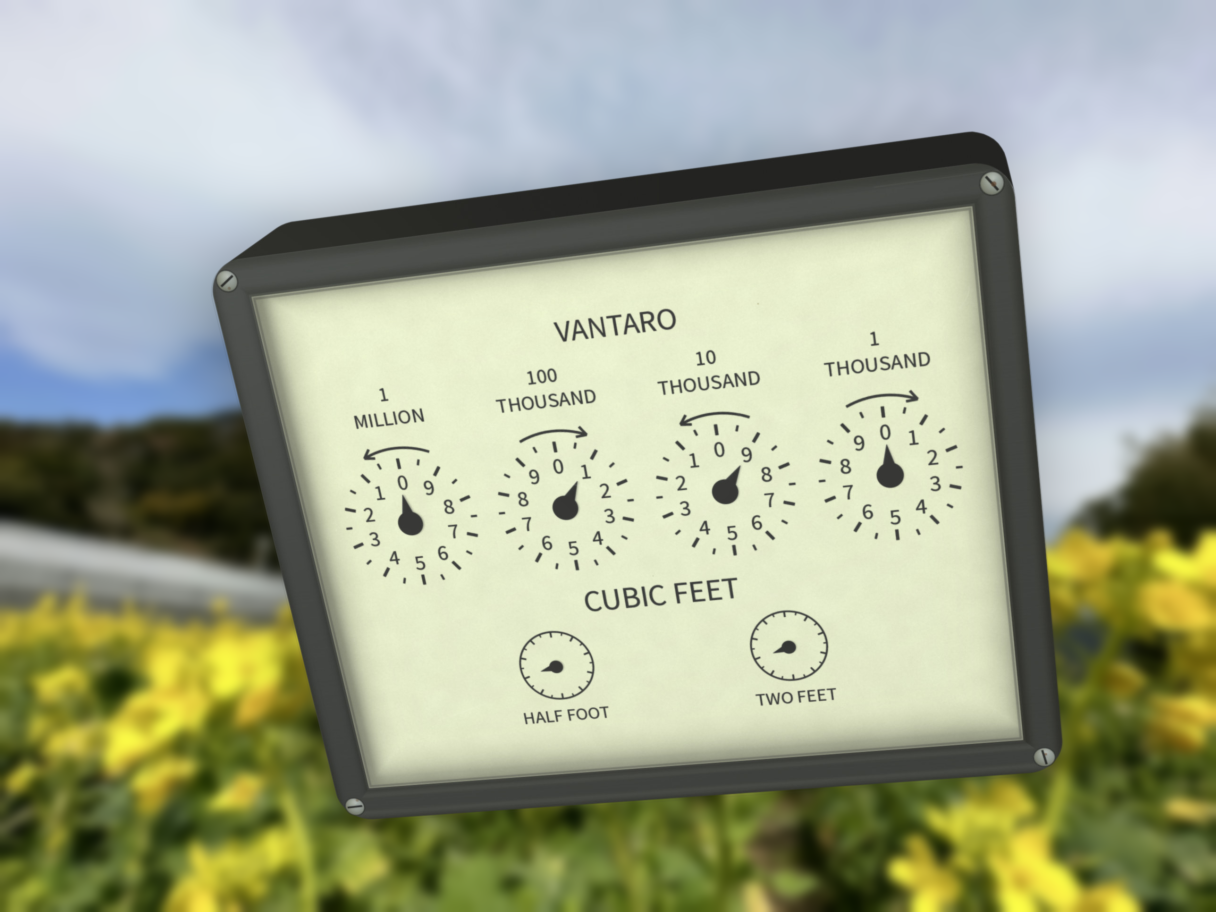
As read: 9000 ft³
